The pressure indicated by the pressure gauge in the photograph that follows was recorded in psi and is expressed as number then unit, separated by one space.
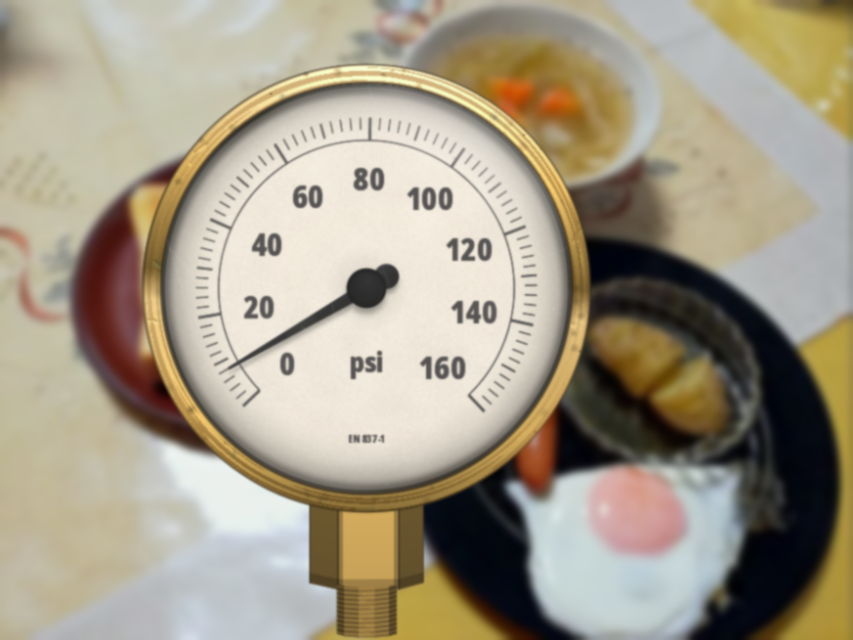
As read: 8 psi
